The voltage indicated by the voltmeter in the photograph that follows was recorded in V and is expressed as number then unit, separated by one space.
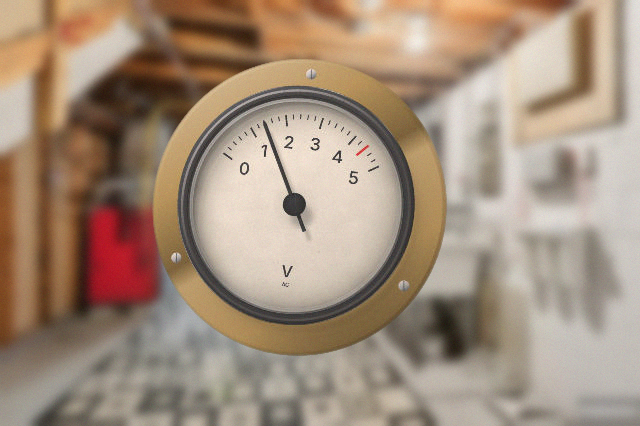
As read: 1.4 V
